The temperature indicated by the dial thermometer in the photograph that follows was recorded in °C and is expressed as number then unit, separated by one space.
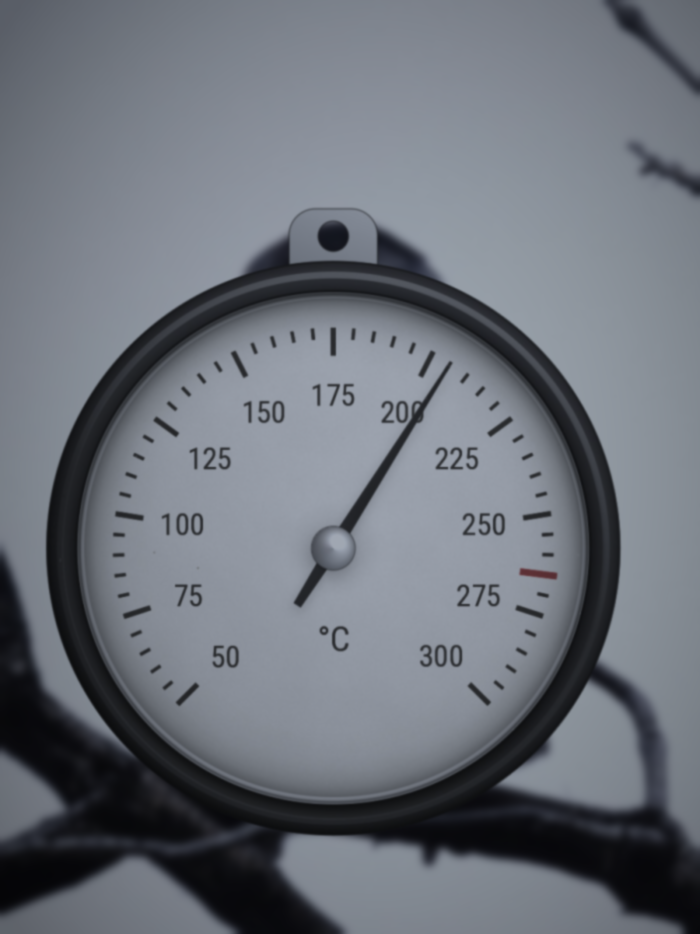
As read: 205 °C
